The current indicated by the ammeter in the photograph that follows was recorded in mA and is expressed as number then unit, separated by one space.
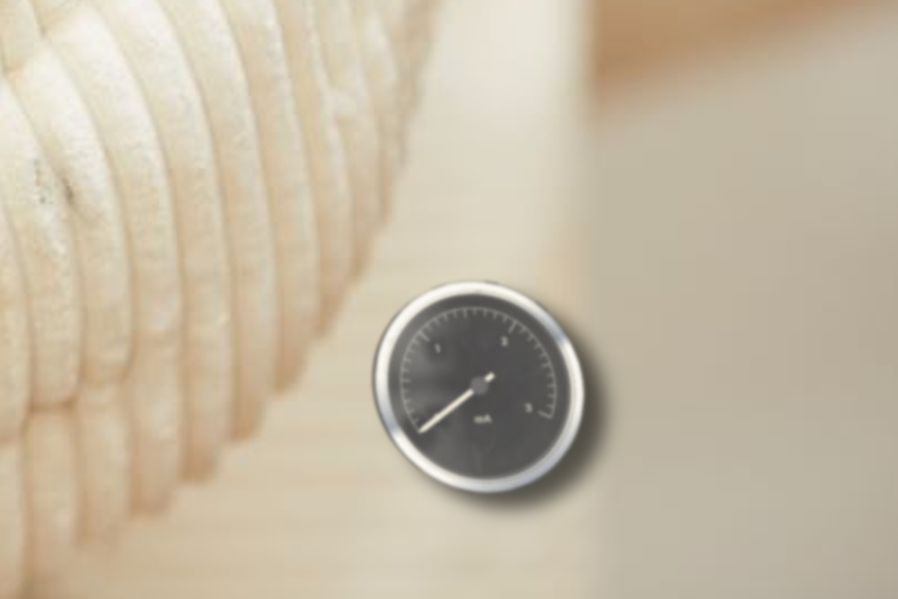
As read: 0 mA
